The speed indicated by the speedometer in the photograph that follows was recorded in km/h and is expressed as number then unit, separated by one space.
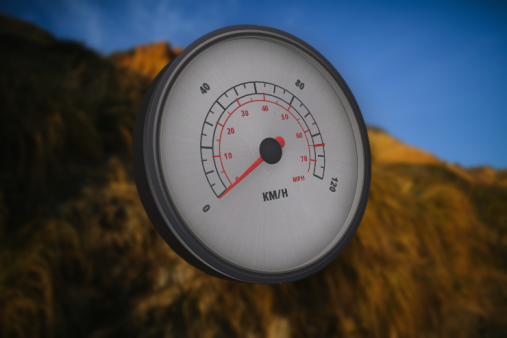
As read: 0 km/h
